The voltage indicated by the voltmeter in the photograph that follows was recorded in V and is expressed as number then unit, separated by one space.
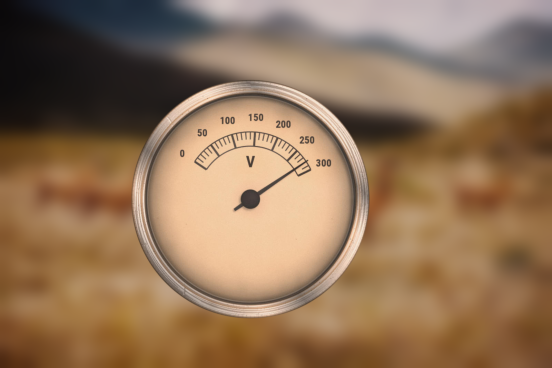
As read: 280 V
